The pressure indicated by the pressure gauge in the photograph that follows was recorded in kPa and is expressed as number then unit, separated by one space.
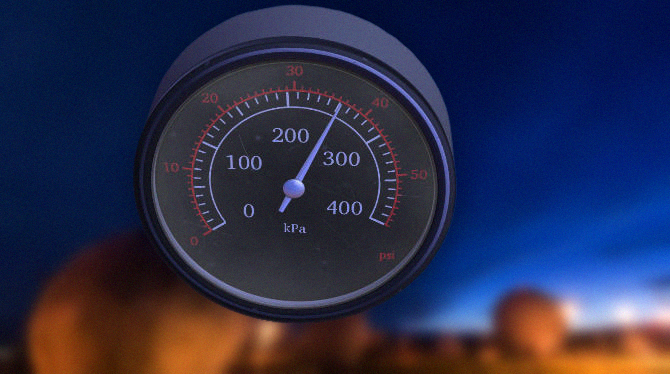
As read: 250 kPa
